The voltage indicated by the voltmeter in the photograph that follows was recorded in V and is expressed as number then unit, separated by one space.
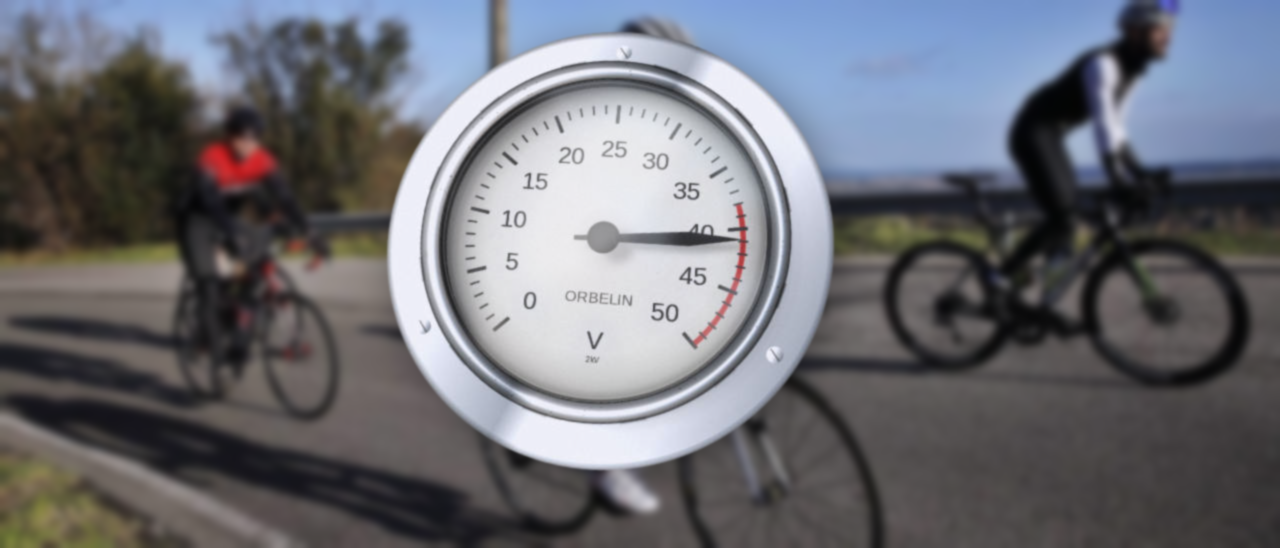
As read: 41 V
